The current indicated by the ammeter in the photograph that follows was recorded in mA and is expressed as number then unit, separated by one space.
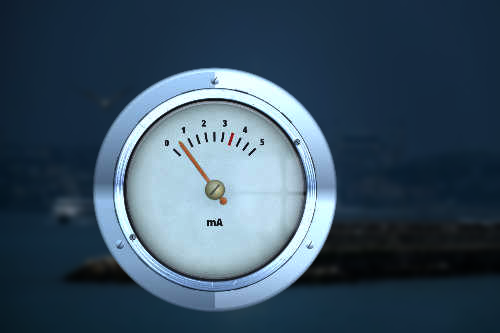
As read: 0.5 mA
